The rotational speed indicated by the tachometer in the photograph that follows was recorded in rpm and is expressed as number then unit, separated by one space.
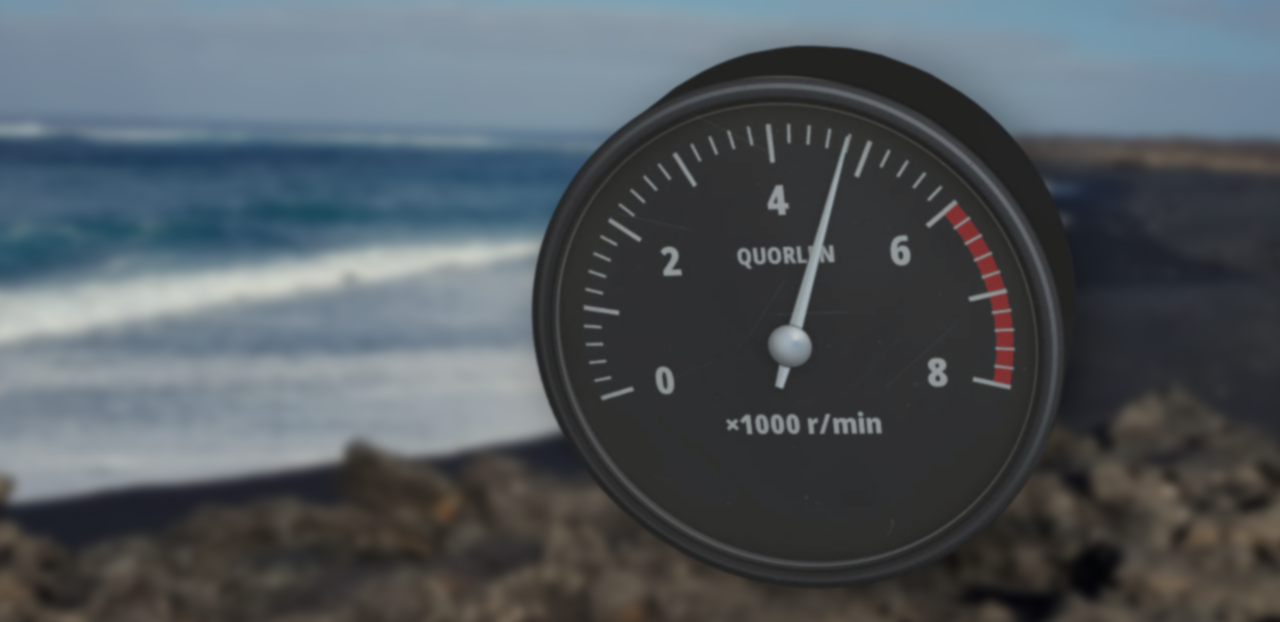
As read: 4800 rpm
